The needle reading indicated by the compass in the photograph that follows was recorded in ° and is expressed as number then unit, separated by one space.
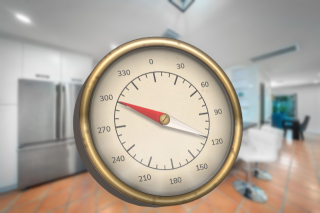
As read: 300 °
